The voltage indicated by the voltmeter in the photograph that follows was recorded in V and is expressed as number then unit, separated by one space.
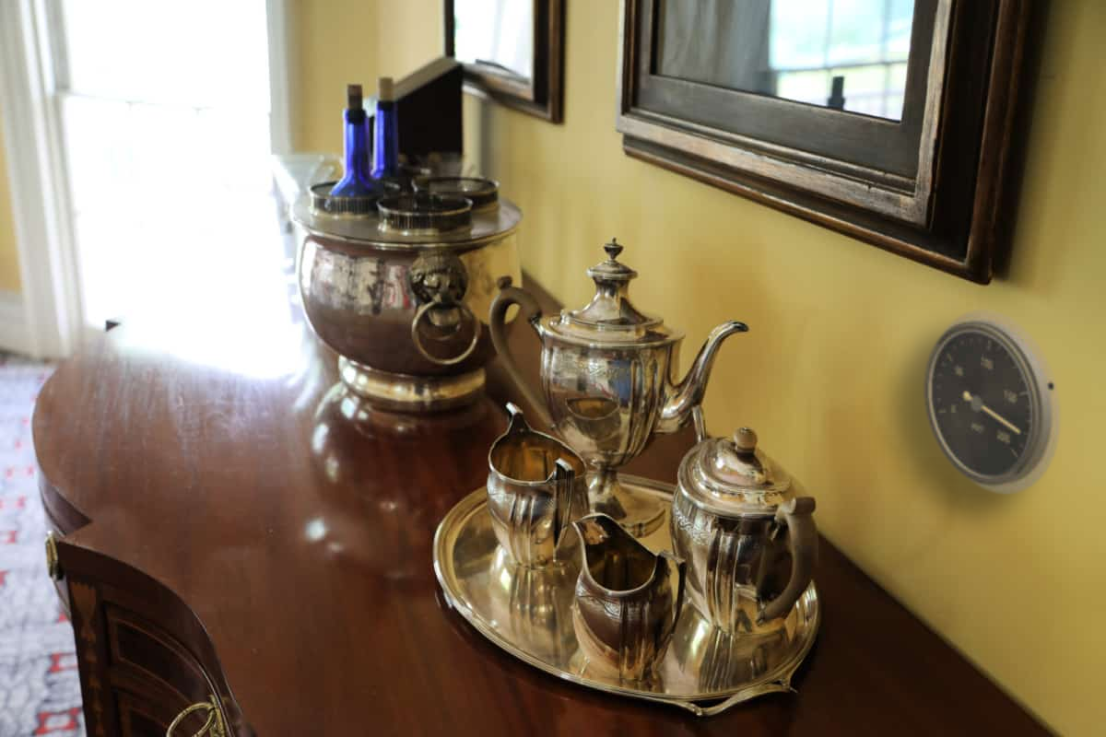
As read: 180 V
